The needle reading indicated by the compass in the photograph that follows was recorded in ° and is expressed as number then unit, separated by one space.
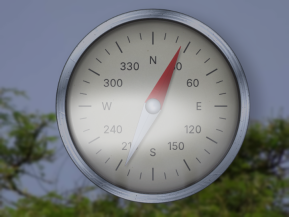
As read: 25 °
